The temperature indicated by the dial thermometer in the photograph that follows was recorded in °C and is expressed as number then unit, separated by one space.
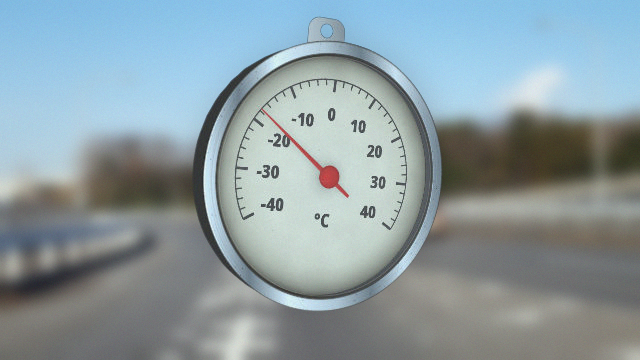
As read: -18 °C
